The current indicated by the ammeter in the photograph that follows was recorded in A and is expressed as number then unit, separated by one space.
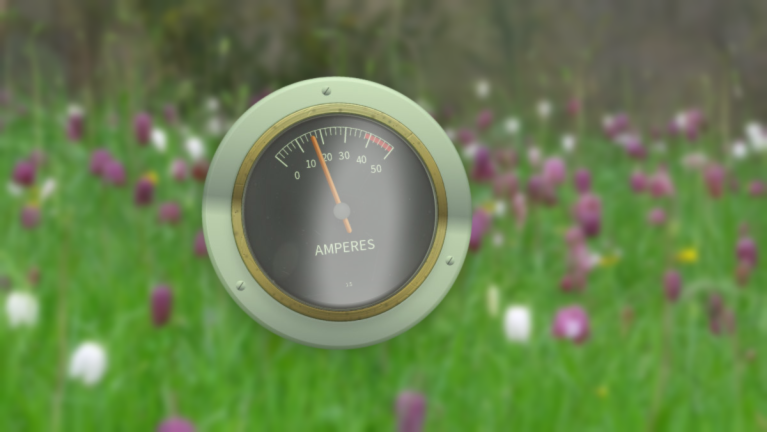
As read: 16 A
